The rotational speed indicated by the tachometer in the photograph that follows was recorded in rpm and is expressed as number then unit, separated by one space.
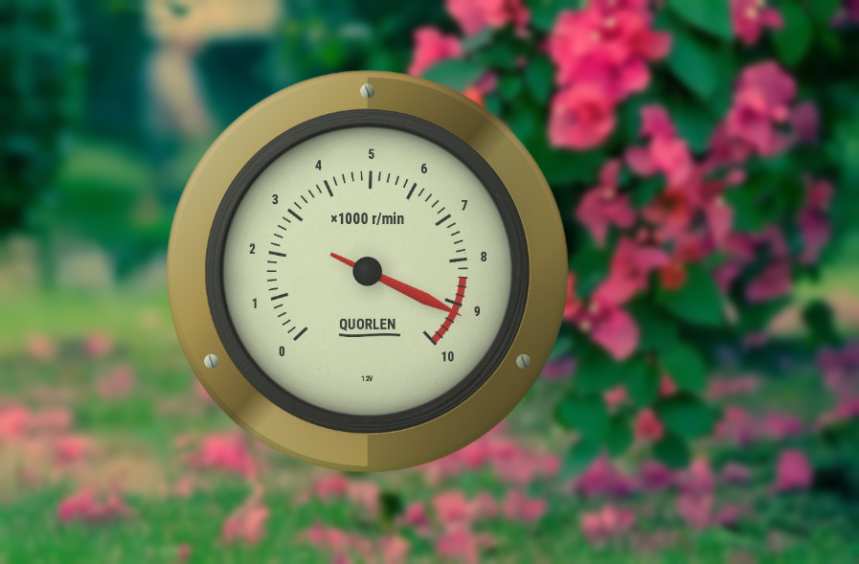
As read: 9200 rpm
